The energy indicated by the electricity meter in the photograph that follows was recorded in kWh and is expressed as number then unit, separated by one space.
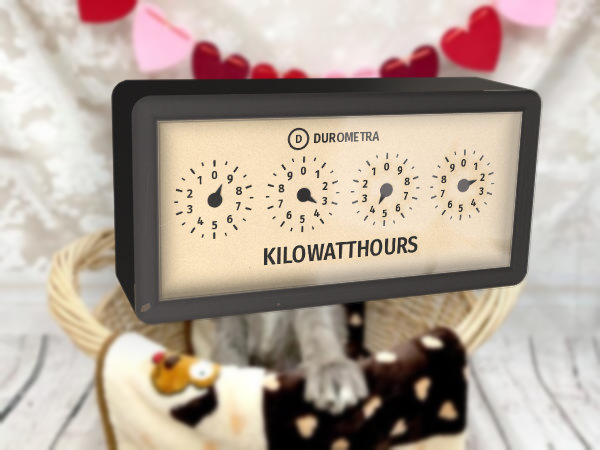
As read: 9342 kWh
